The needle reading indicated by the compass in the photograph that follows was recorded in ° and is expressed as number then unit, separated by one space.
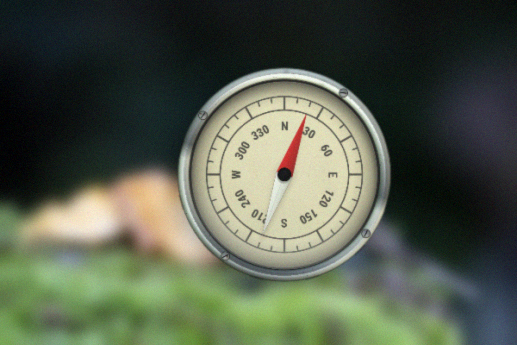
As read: 20 °
